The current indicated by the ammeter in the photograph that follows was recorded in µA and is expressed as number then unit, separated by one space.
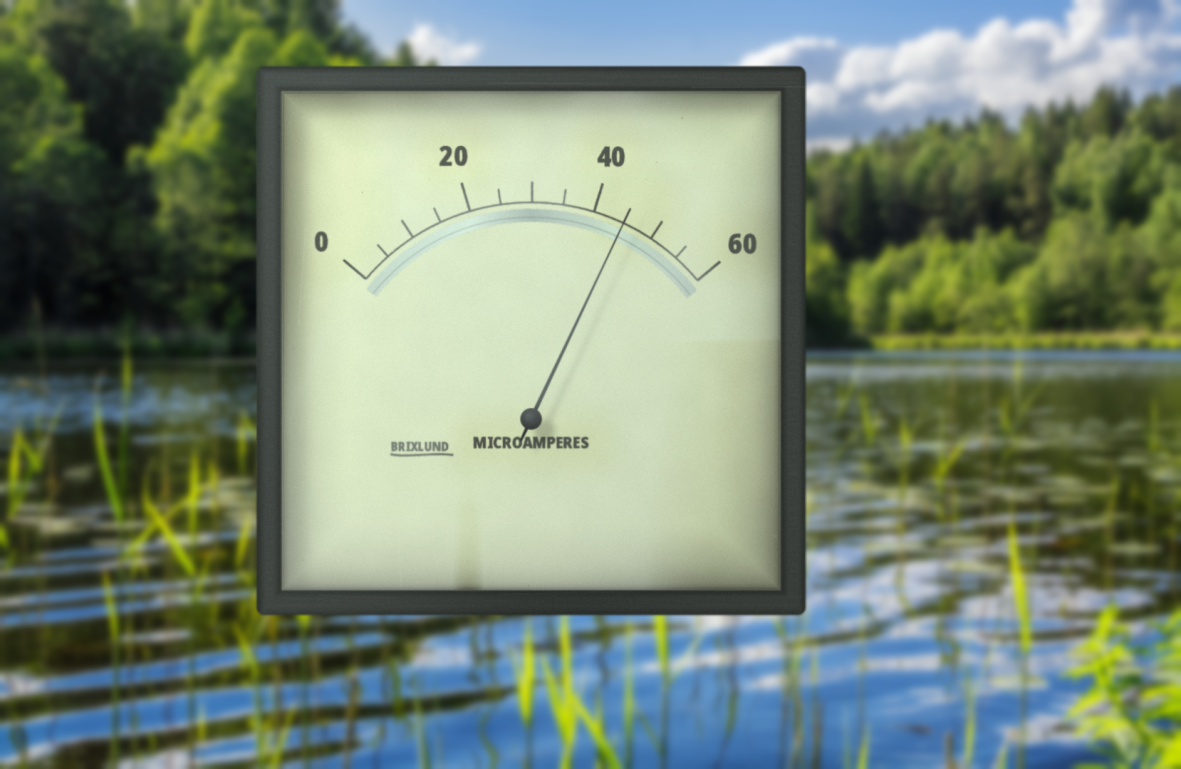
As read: 45 µA
